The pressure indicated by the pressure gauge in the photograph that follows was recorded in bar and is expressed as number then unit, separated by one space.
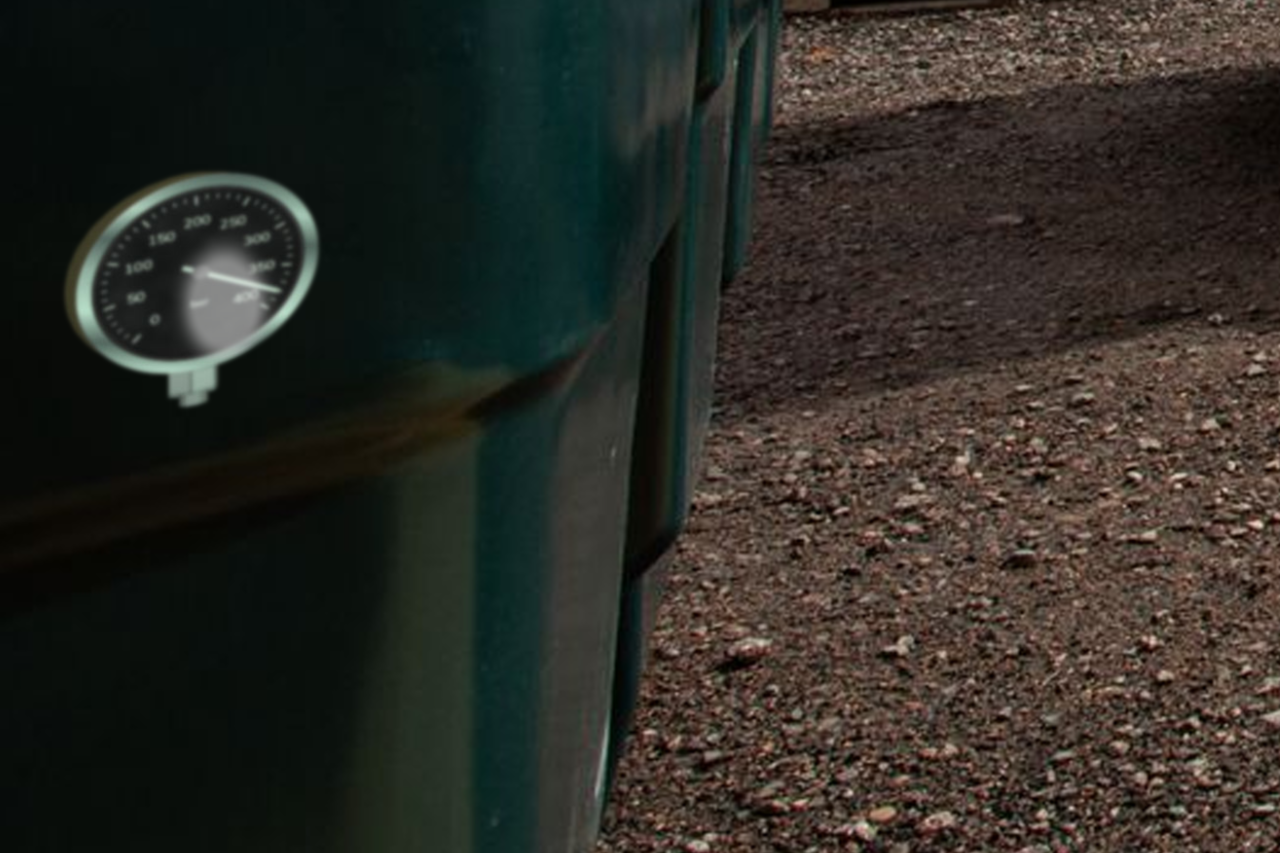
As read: 380 bar
